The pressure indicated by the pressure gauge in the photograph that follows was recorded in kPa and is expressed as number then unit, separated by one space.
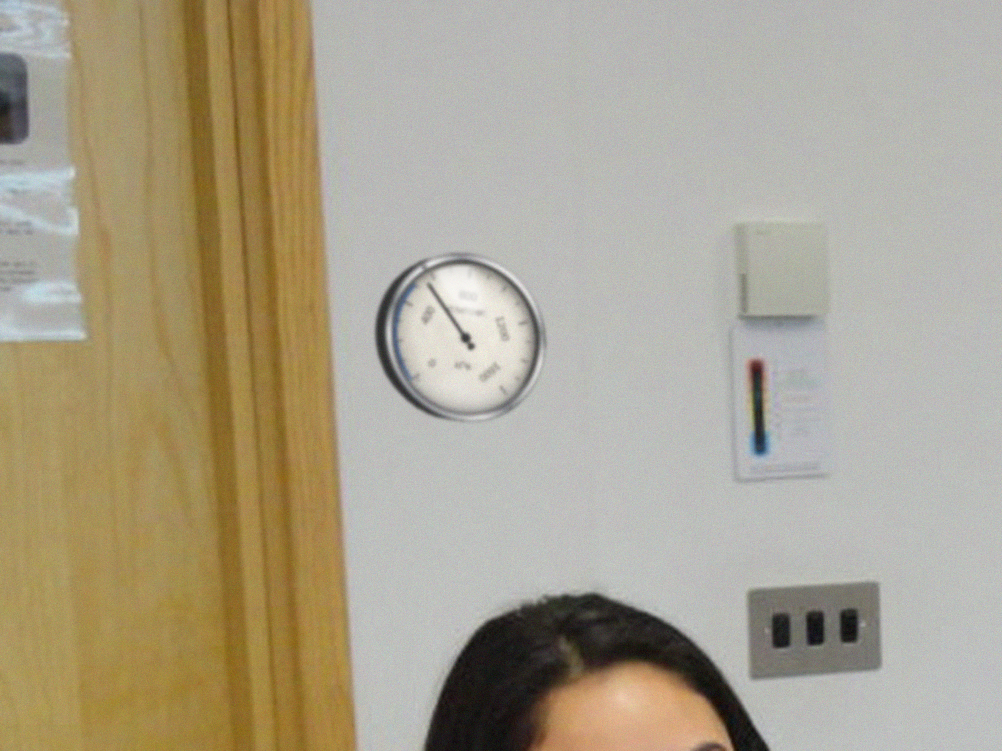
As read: 550 kPa
